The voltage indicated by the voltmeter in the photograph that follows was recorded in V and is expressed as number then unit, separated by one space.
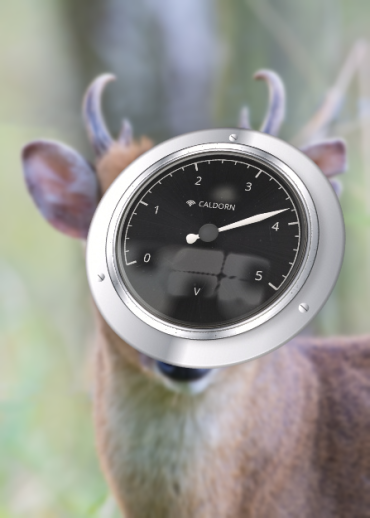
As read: 3.8 V
